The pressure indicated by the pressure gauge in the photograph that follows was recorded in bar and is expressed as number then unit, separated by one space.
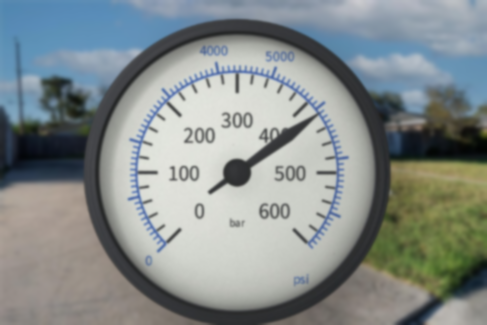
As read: 420 bar
